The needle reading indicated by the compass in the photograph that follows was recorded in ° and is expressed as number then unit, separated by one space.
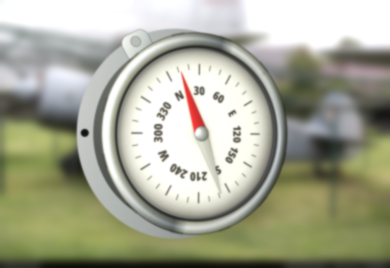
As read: 10 °
